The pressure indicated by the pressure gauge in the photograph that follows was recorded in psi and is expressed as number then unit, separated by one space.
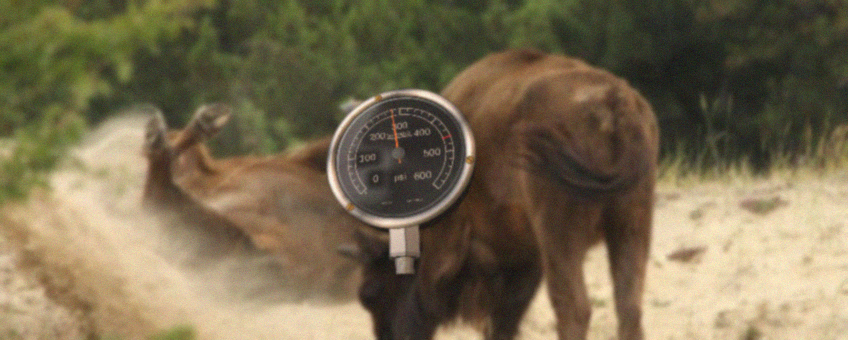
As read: 280 psi
